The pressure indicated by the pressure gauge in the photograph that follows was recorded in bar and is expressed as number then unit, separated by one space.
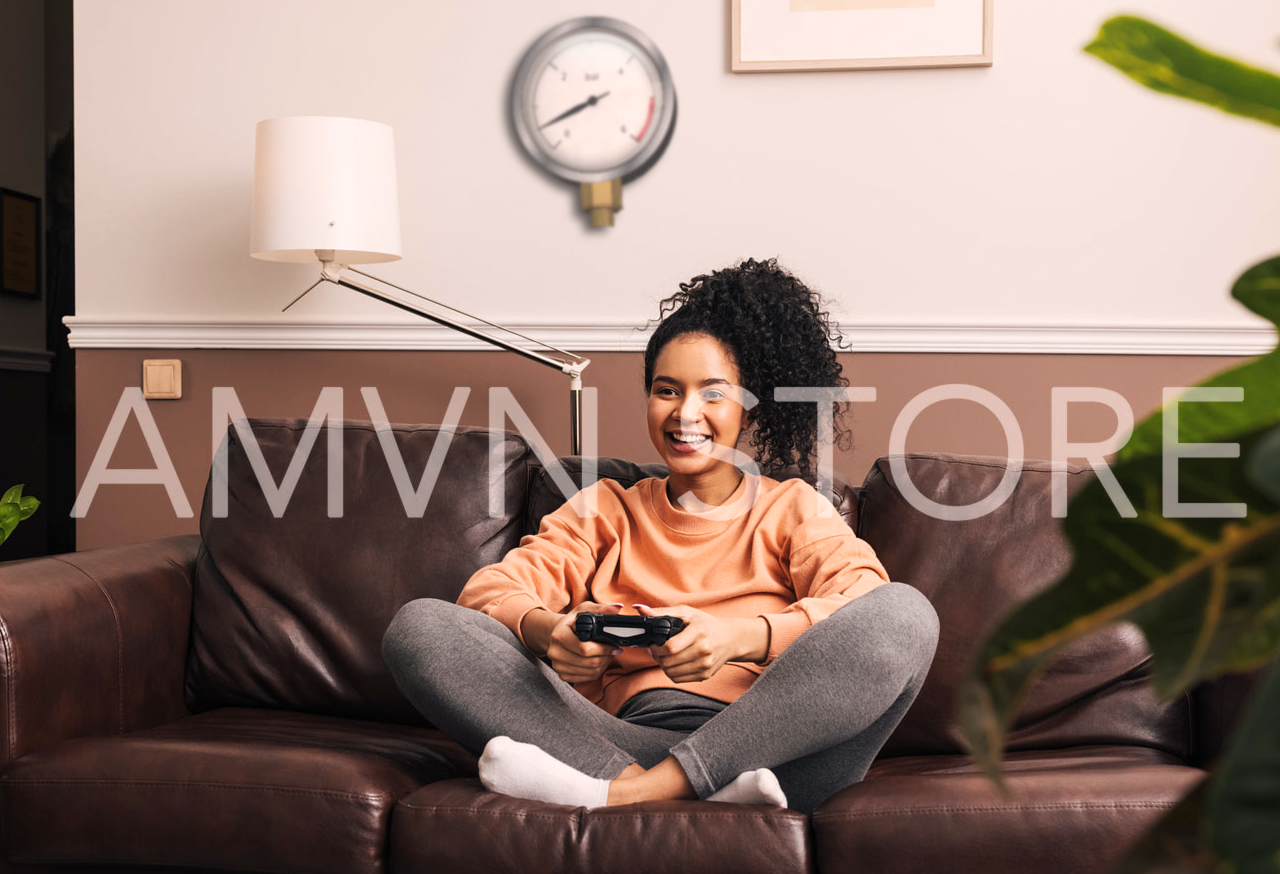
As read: 0.5 bar
